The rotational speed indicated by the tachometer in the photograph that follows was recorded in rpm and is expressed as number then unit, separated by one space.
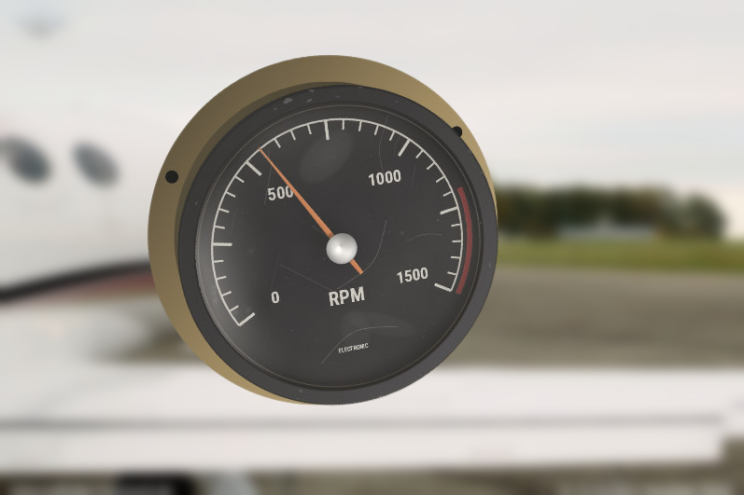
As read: 550 rpm
